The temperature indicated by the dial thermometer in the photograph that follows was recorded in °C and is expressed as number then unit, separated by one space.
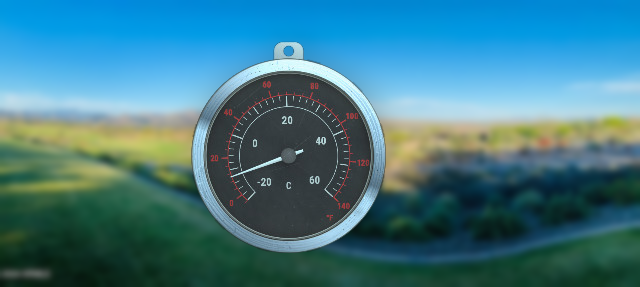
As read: -12 °C
